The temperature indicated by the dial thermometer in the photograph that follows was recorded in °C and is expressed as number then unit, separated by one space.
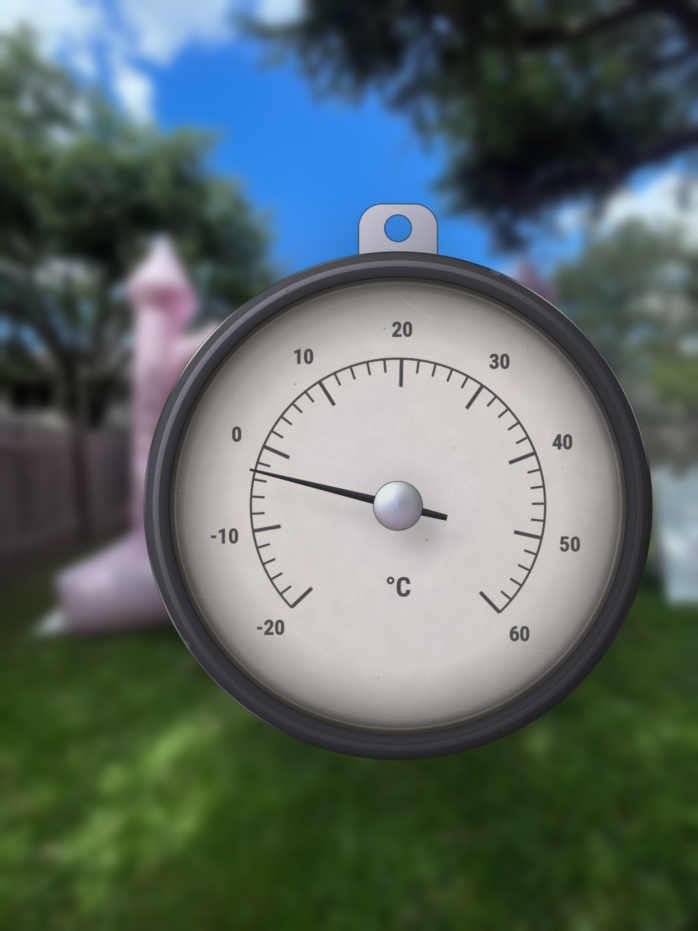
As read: -3 °C
